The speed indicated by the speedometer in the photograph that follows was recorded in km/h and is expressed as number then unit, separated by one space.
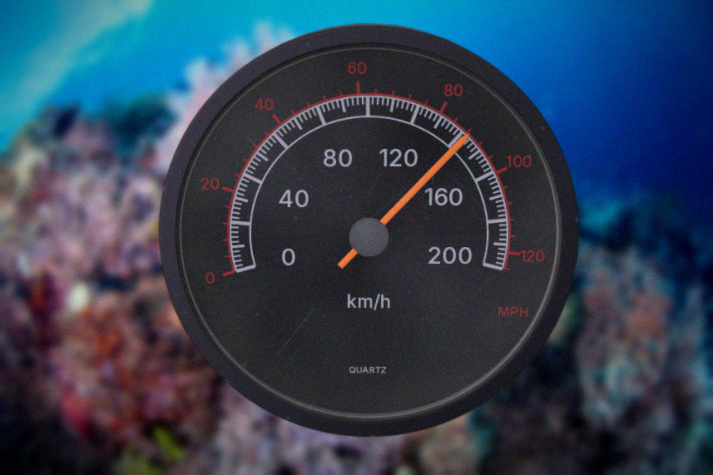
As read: 142 km/h
